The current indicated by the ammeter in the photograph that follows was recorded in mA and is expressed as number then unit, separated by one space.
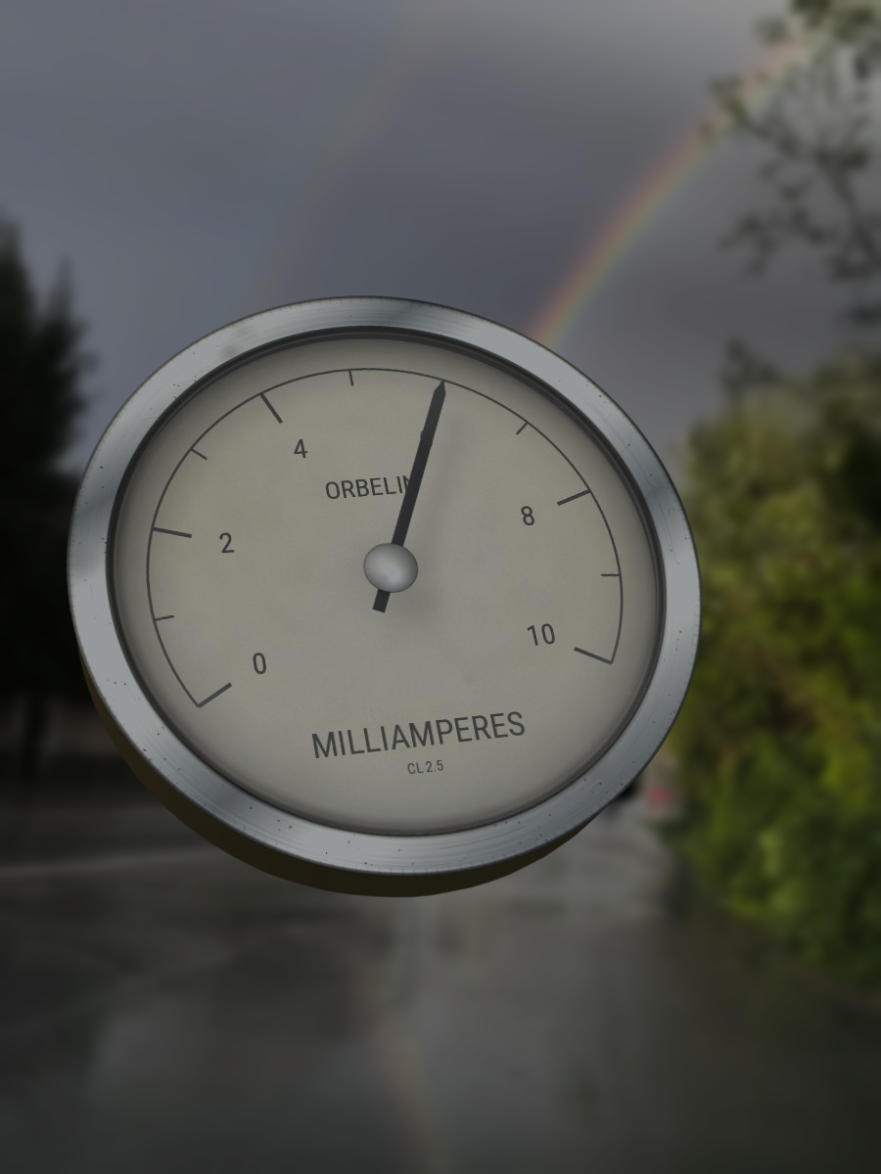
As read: 6 mA
